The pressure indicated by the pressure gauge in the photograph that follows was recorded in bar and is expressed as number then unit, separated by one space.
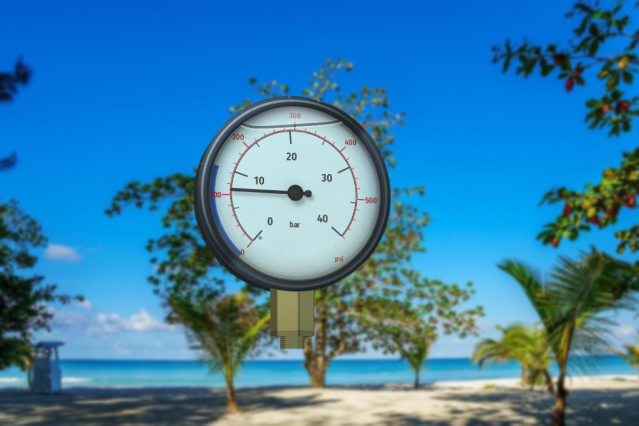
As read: 7.5 bar
